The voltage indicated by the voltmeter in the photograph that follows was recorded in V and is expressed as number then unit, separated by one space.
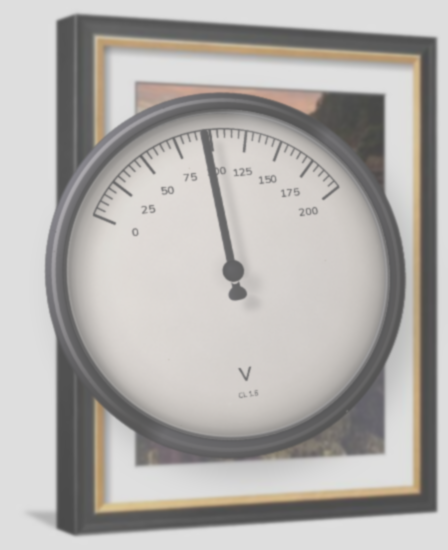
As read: 95 V
